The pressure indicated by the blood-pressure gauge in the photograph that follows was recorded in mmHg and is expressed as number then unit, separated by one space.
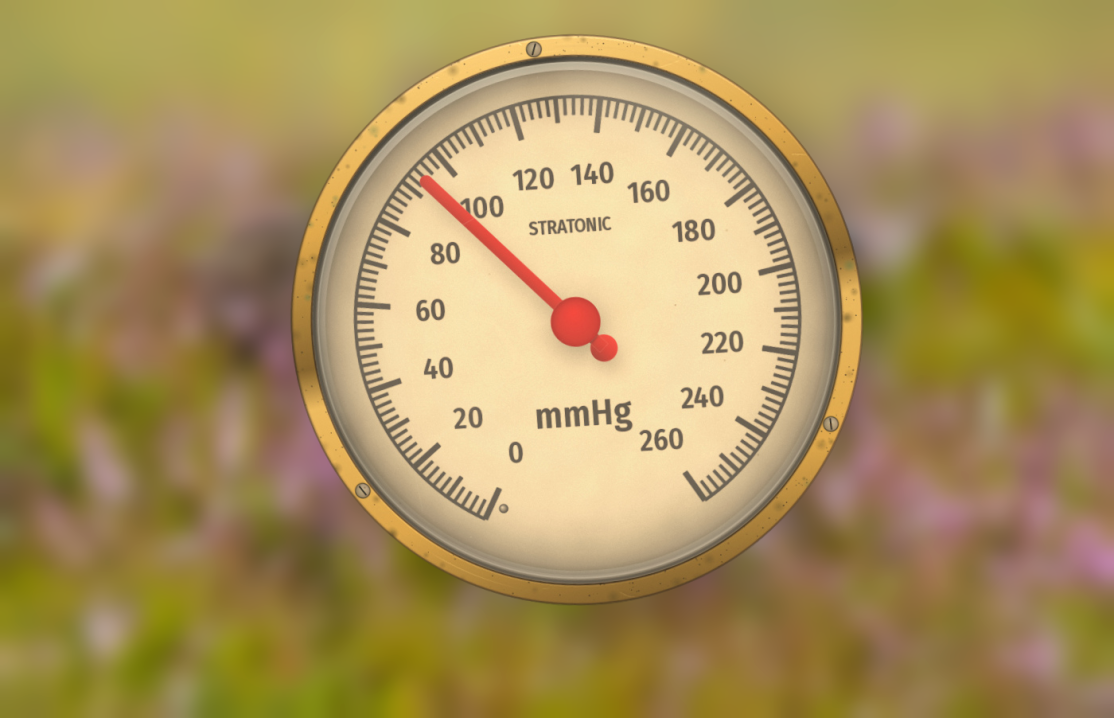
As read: 94 mmHg
